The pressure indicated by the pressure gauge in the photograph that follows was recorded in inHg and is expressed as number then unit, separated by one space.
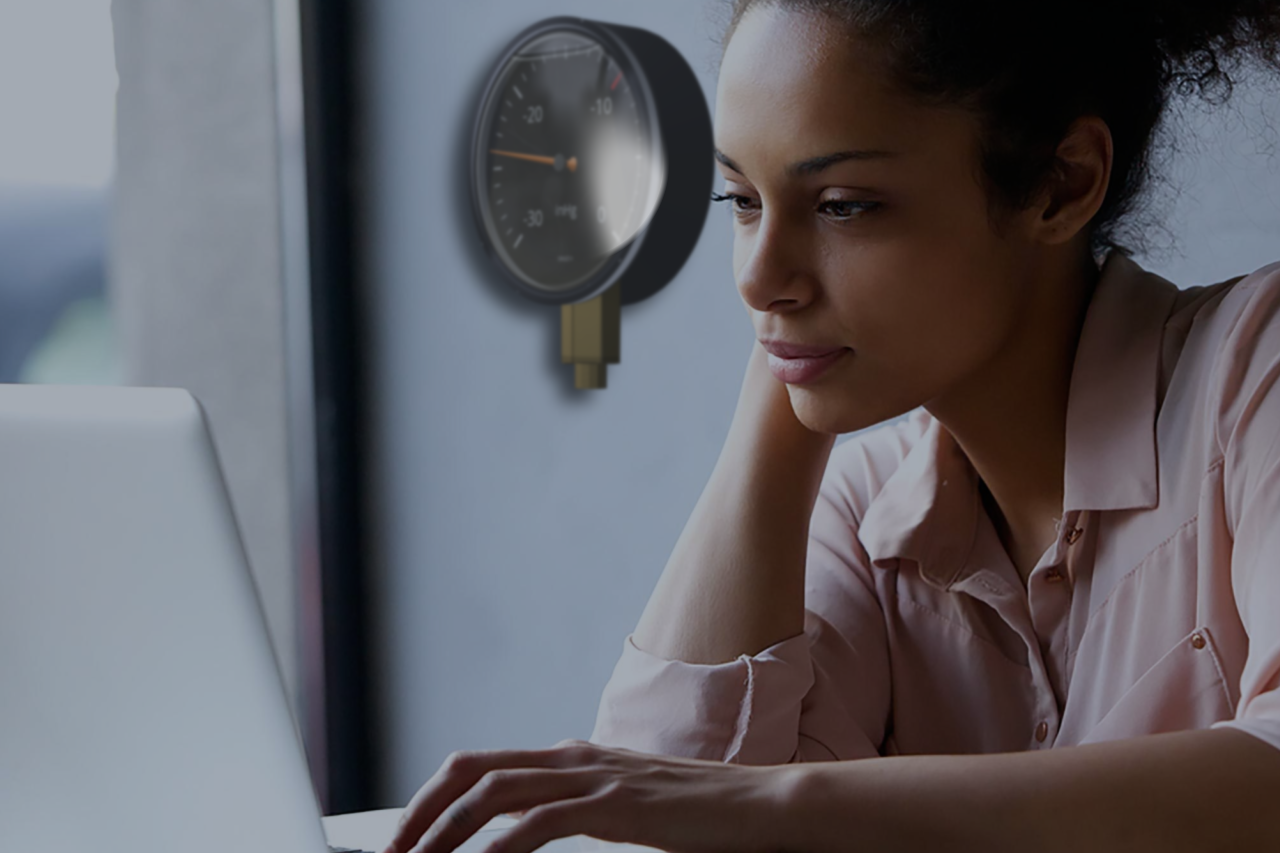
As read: -24 inHg
